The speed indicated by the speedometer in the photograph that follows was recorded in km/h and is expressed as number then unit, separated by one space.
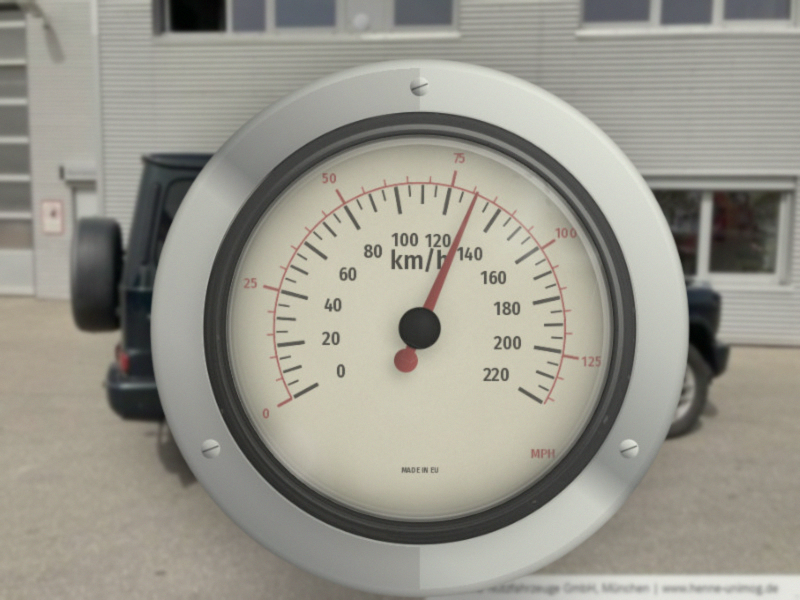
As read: 130 km/h
